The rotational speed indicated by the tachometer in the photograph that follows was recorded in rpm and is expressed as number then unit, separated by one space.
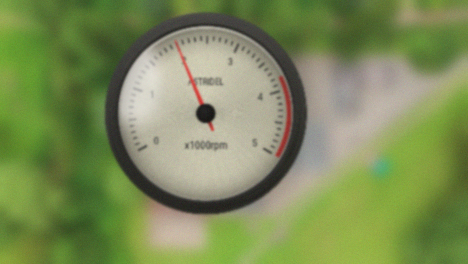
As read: 2000 rpm
